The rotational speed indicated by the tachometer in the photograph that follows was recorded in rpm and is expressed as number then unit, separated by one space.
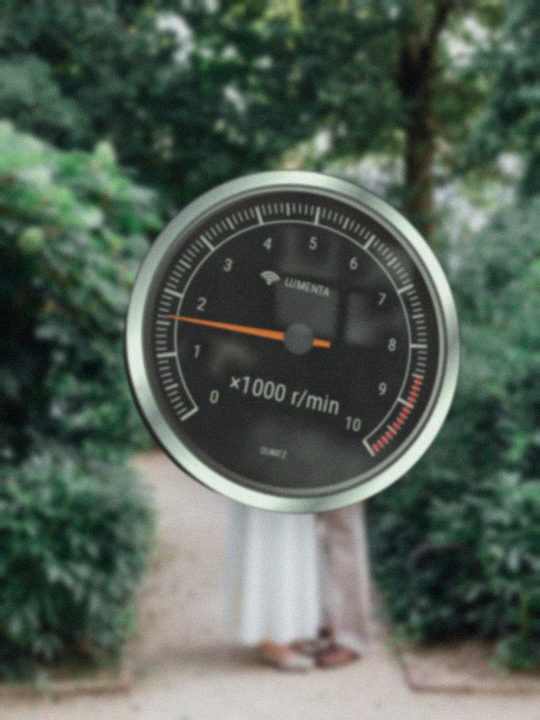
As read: 1600 rpm
